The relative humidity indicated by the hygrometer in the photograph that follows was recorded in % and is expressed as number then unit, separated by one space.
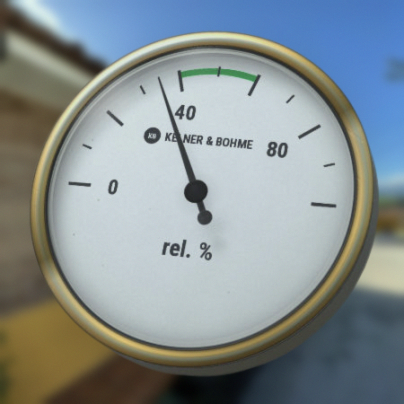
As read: 35 %
